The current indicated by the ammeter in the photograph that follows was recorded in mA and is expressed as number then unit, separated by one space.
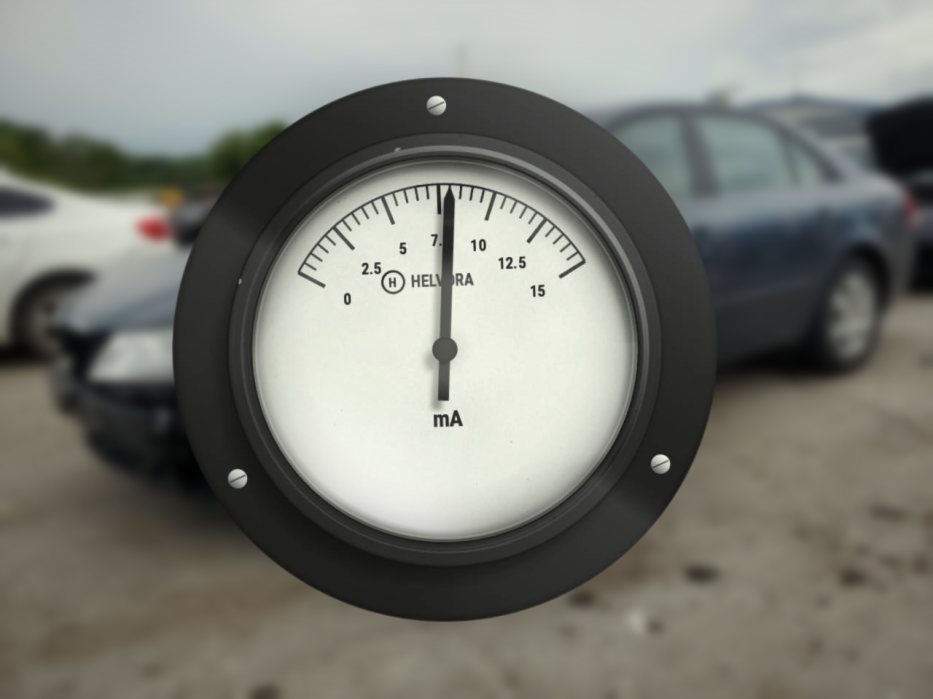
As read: 8 mA
